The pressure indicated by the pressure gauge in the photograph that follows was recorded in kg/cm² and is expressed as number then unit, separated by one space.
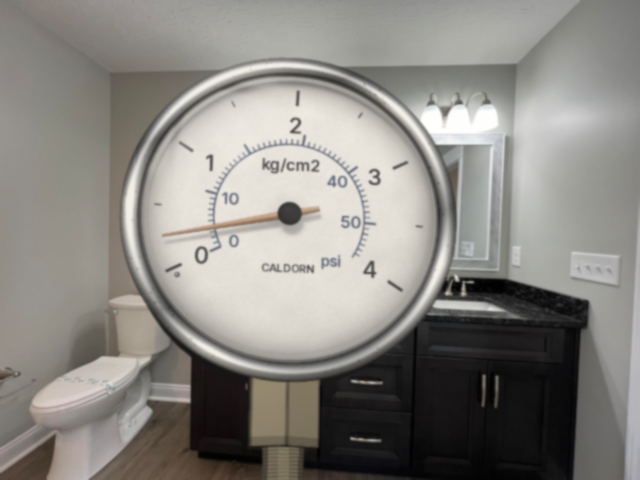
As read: 0.25 kg/cm²
